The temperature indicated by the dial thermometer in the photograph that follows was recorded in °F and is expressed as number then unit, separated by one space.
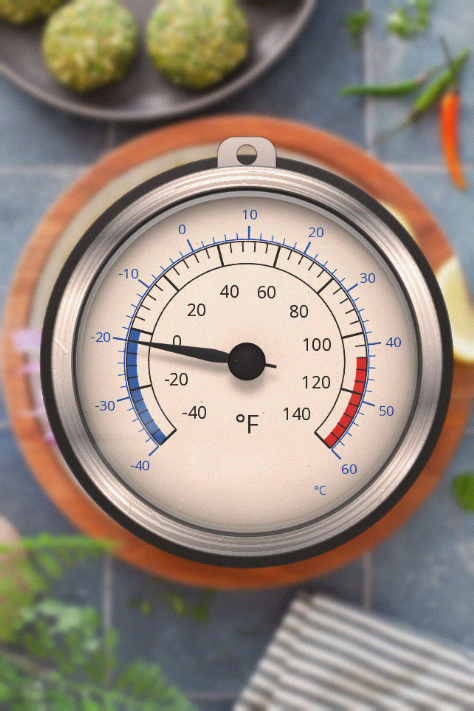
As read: -4 °F
